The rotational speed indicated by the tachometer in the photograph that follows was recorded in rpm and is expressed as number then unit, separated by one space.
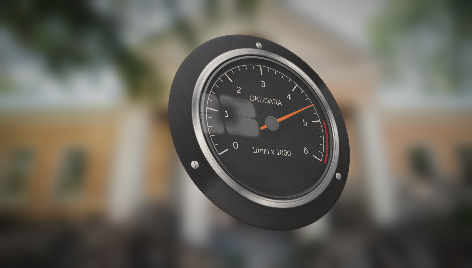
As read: 4600 rpm
